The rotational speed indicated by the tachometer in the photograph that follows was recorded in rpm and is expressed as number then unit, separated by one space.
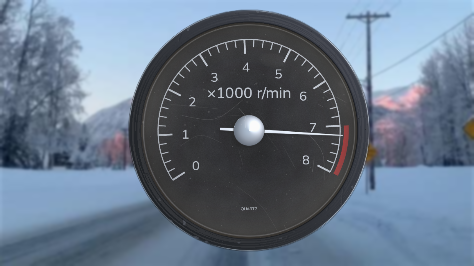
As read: 7200 rpm
